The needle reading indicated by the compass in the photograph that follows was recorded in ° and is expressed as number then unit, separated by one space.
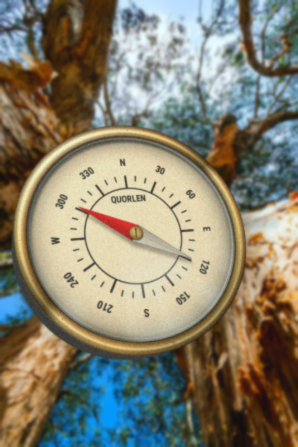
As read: 300 °
